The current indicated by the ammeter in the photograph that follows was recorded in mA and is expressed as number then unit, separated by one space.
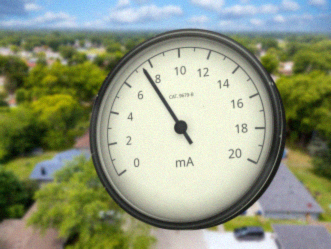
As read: 7.5 mA
